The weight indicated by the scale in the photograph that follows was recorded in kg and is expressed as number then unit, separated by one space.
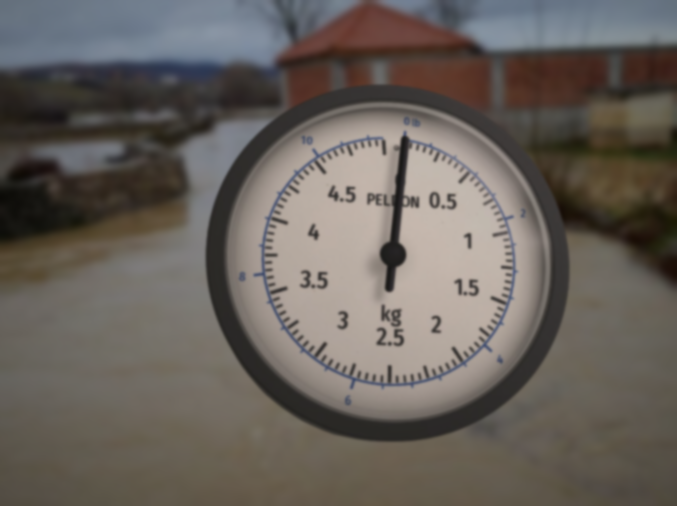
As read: 0 kg
